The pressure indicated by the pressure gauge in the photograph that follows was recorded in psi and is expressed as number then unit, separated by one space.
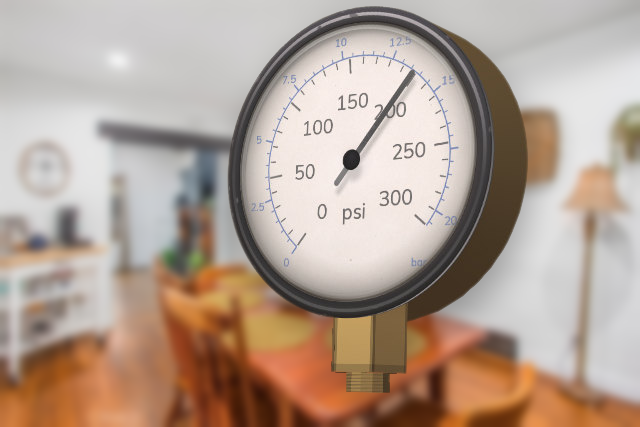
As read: 200 psi
